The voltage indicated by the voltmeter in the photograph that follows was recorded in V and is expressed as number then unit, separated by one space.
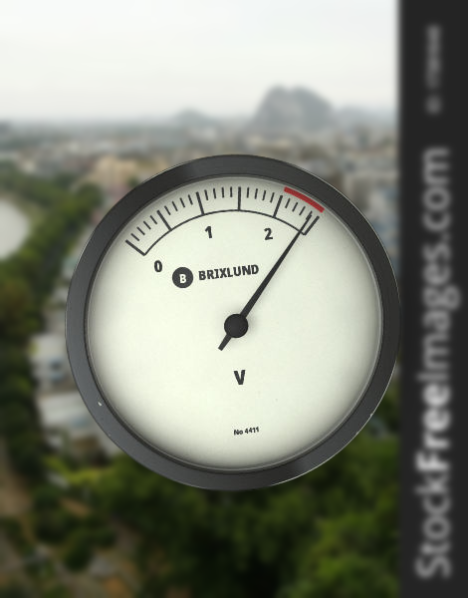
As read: 2.4 V
